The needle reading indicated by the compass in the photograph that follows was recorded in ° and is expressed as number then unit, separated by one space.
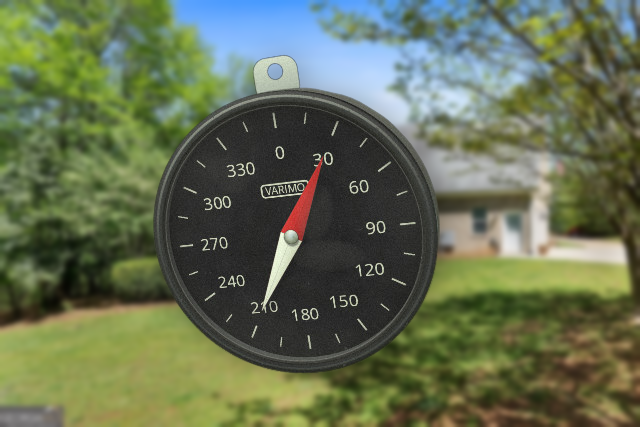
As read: 30 °
